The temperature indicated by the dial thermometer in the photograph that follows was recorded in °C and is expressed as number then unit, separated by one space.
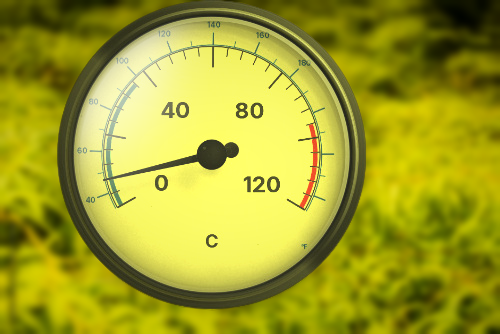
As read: 8 °C
